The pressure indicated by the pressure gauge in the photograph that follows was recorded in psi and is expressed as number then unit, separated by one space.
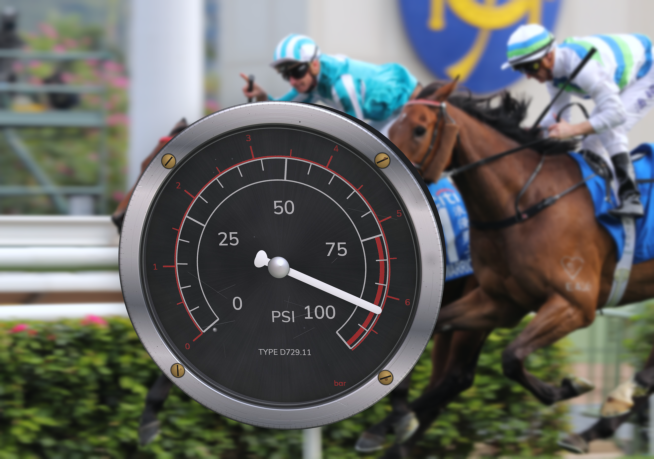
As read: 90 psi
